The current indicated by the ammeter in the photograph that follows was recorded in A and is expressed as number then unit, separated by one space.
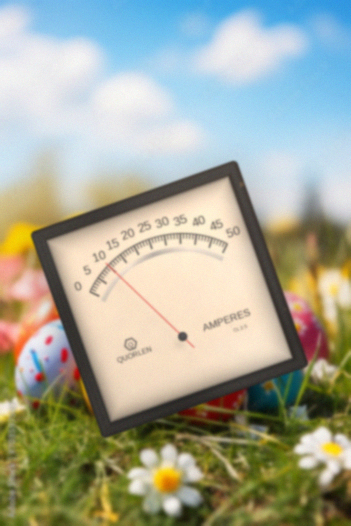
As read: 10 A
